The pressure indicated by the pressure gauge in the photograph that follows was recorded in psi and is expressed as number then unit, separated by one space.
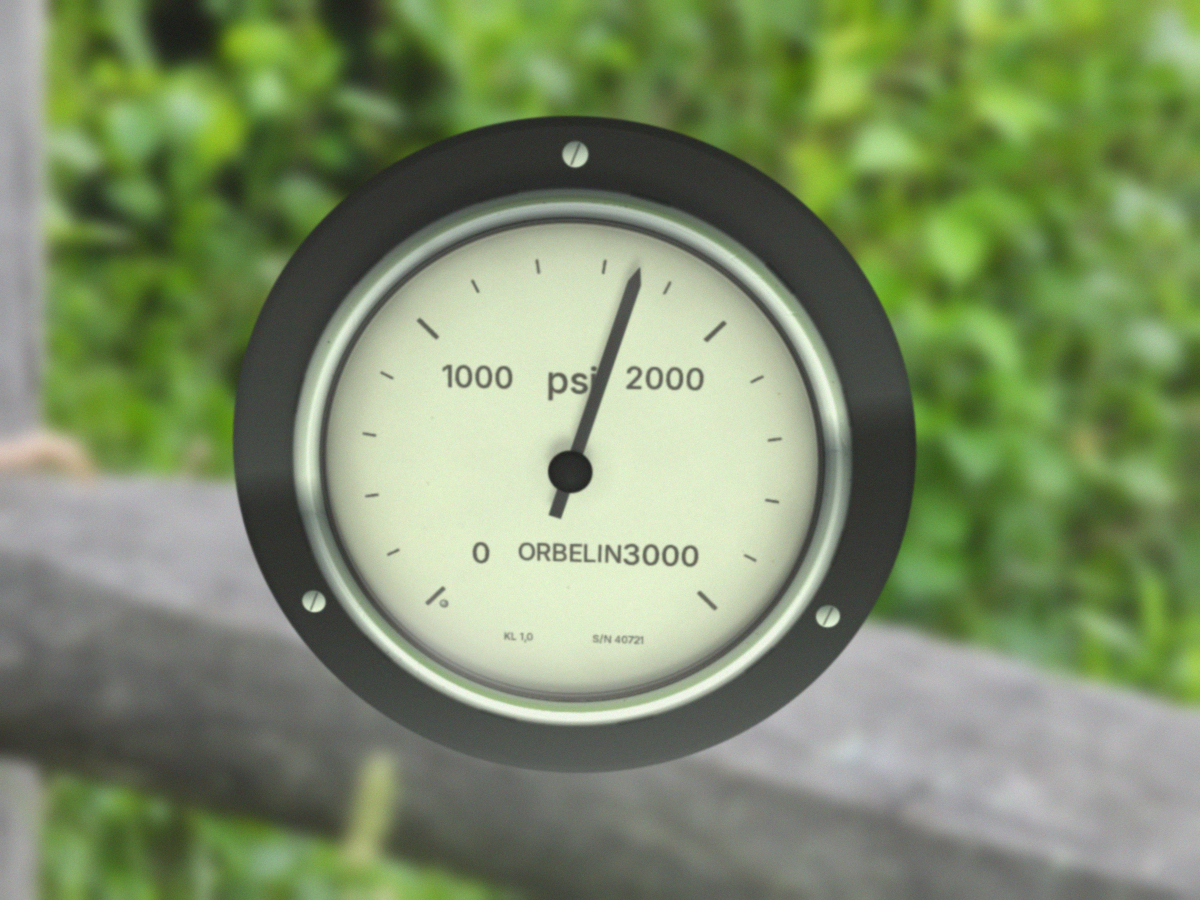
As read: 1700 psi
